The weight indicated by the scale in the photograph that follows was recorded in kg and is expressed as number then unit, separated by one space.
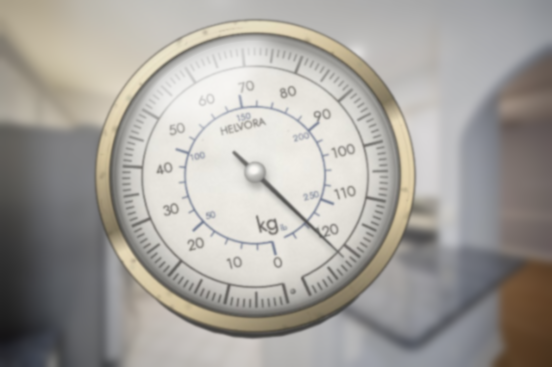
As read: 122 kg
